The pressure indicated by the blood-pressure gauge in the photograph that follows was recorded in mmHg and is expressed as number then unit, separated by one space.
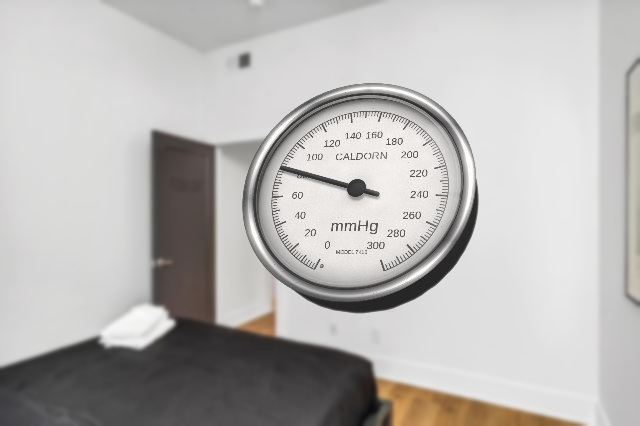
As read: 80 mmHg
